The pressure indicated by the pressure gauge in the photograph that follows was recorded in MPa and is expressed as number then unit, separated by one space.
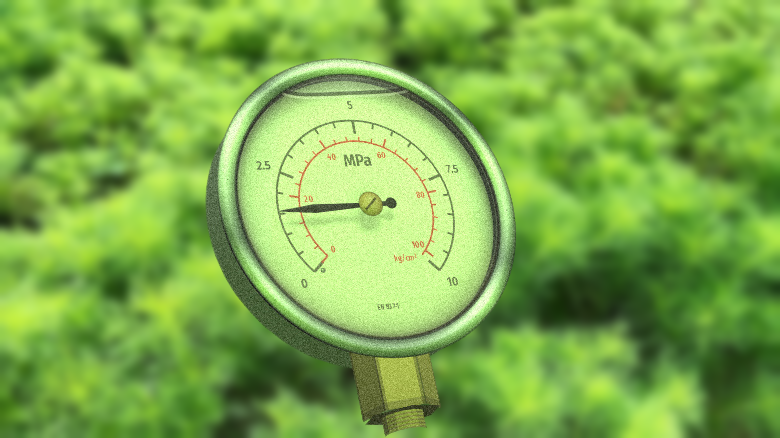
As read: 1.5 MPa
